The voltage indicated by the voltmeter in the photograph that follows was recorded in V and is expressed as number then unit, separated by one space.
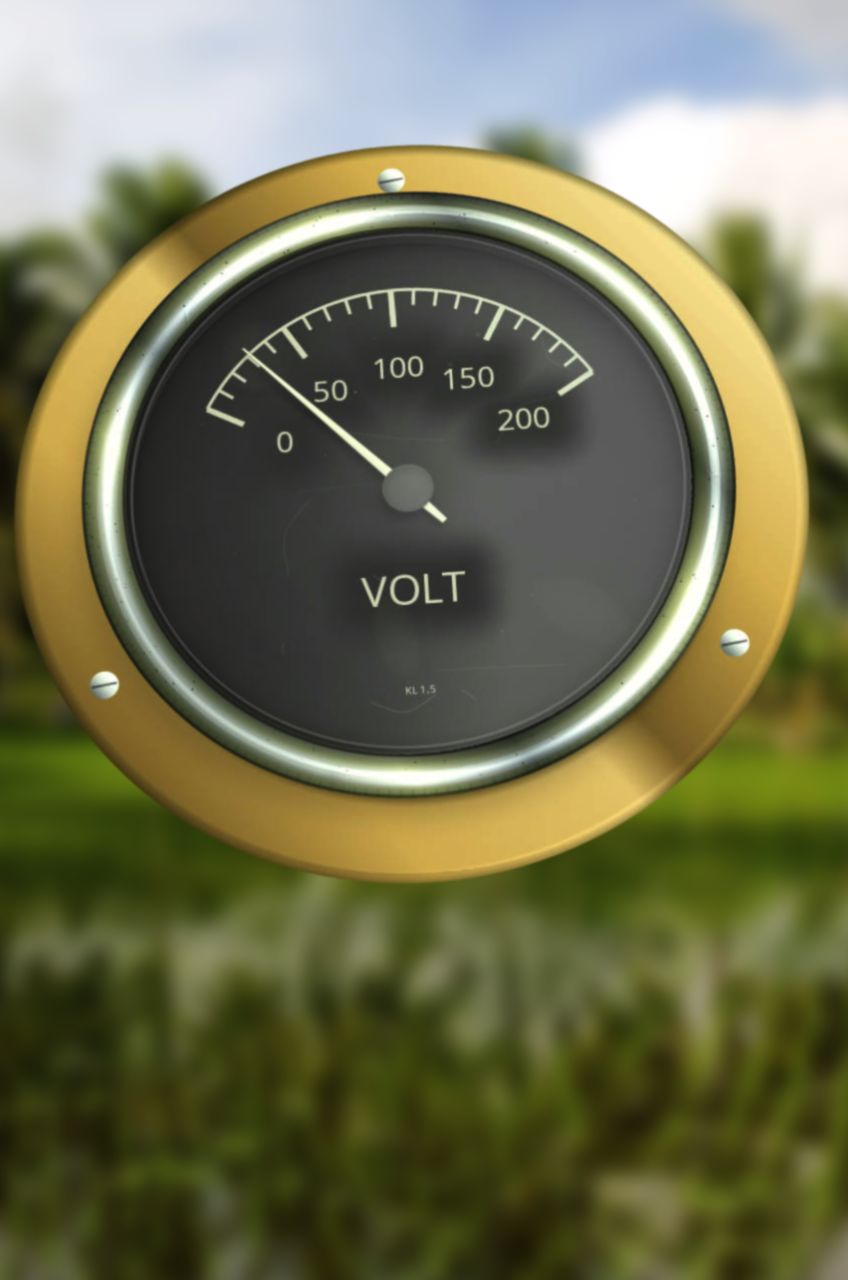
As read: 30 V
